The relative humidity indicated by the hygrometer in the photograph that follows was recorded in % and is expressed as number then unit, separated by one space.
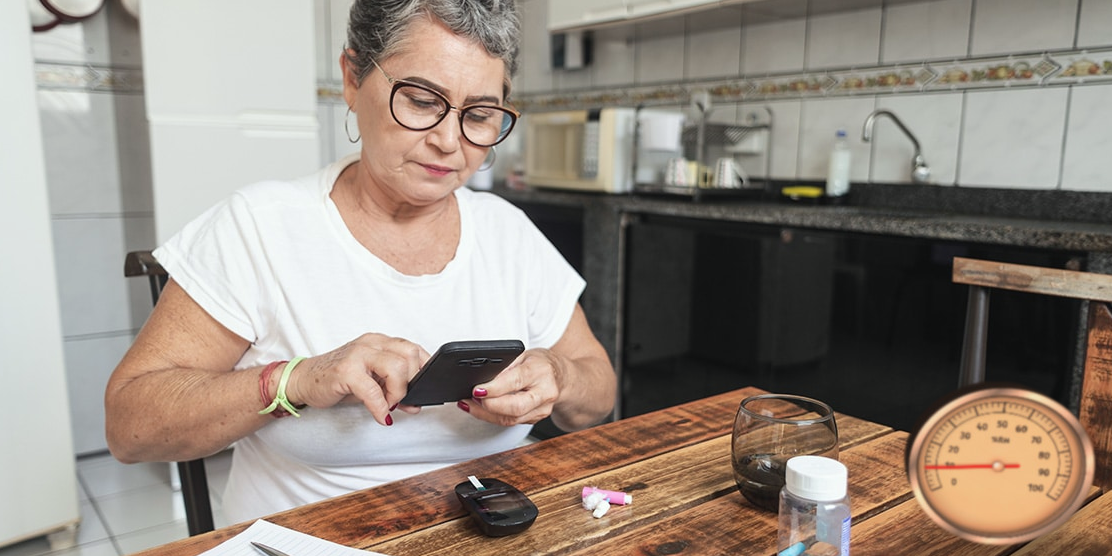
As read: 10 %
